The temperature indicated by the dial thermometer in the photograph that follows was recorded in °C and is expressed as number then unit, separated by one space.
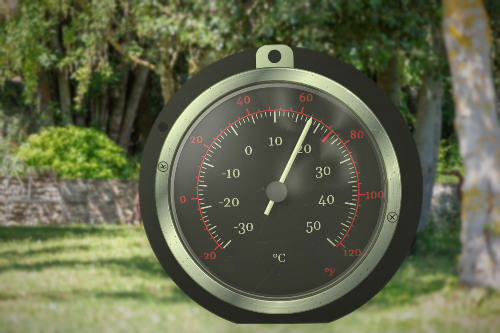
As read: 18 °C
